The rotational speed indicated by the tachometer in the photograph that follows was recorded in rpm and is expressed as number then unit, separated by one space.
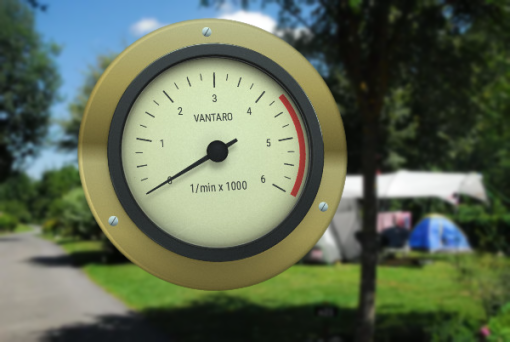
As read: 0 rpm
